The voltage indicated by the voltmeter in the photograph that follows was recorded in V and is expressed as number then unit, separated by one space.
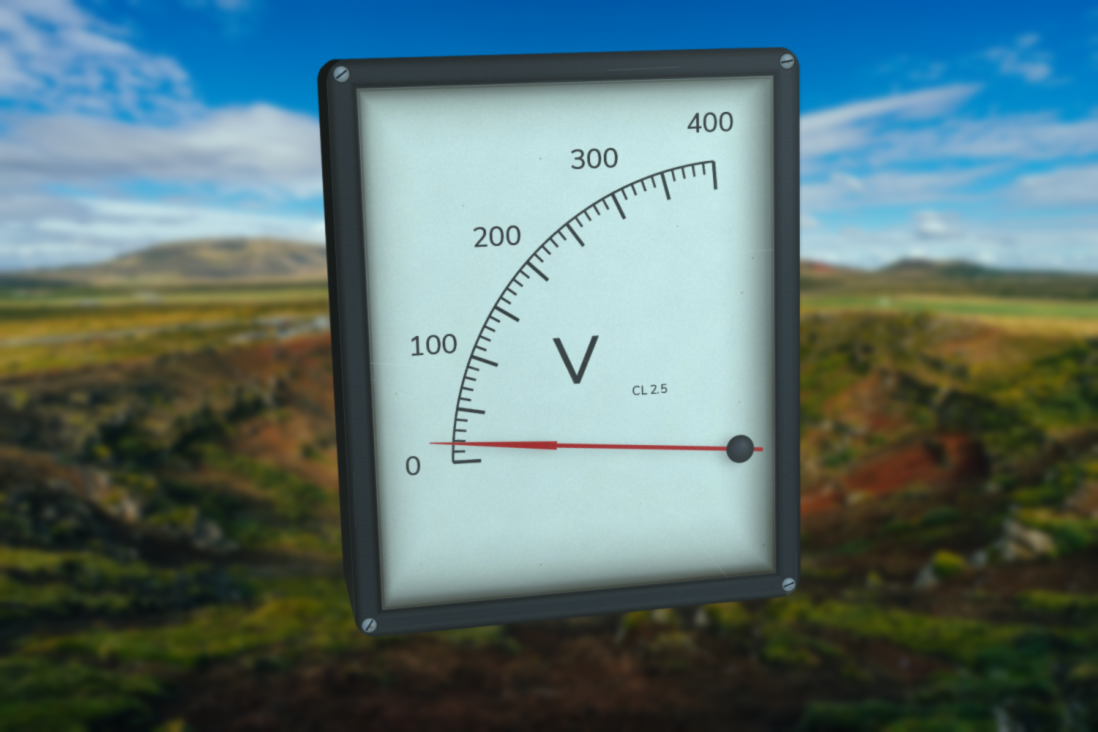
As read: 20 V
